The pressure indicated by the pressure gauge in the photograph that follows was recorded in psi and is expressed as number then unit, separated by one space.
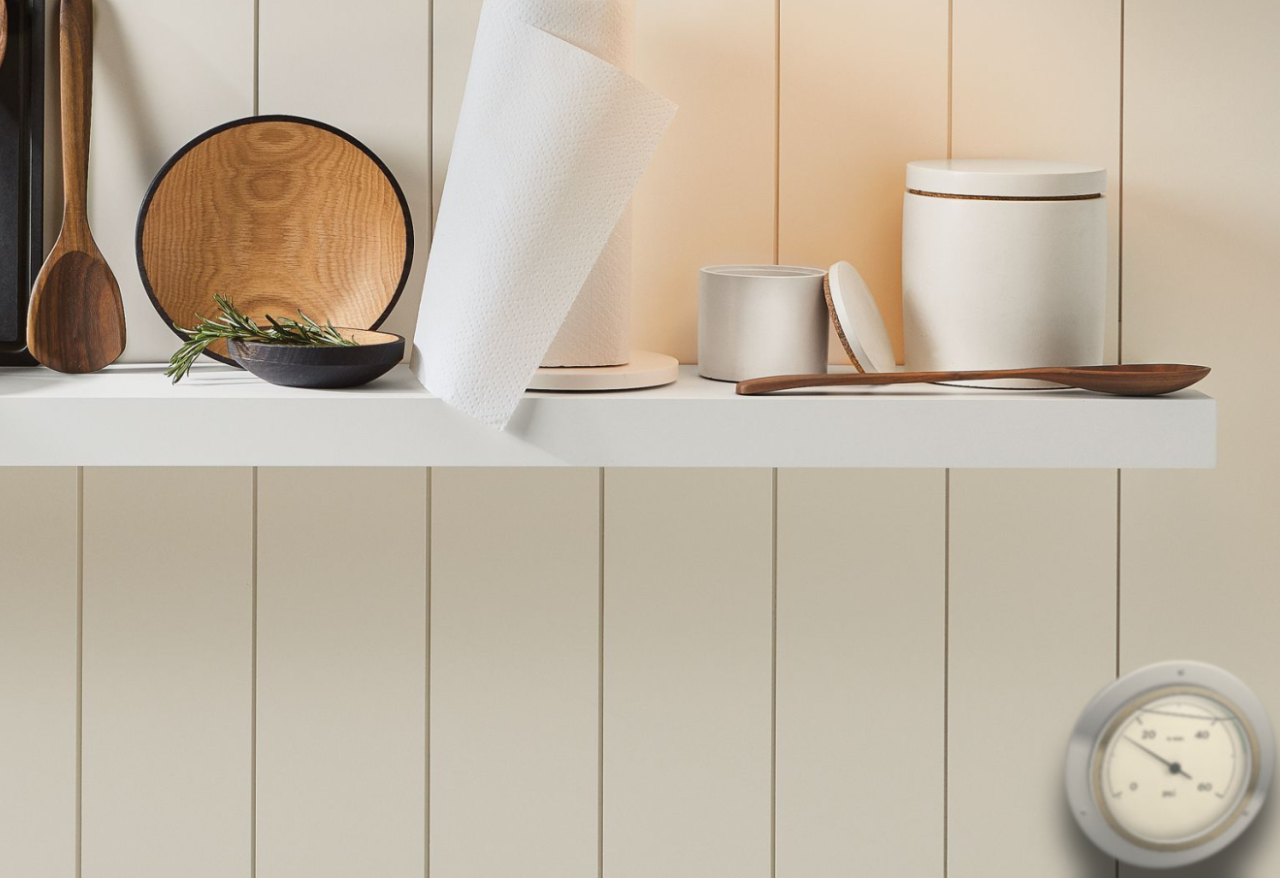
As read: 15 psi
